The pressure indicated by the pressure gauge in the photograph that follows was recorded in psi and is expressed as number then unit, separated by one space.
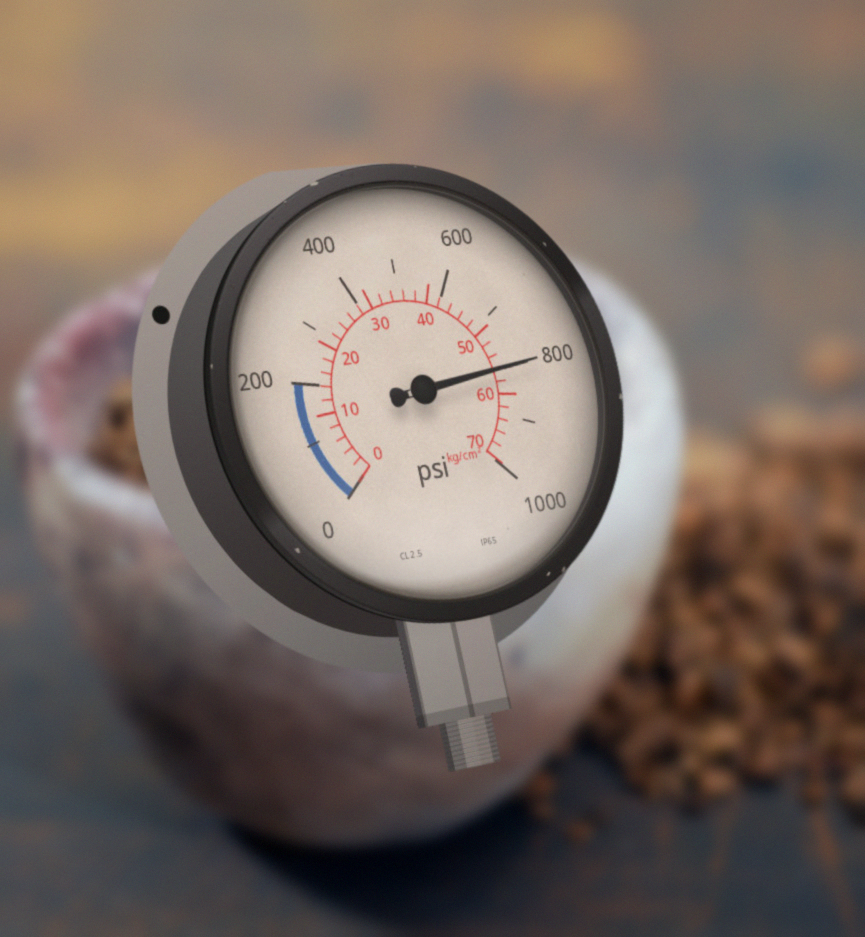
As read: 800 psi
